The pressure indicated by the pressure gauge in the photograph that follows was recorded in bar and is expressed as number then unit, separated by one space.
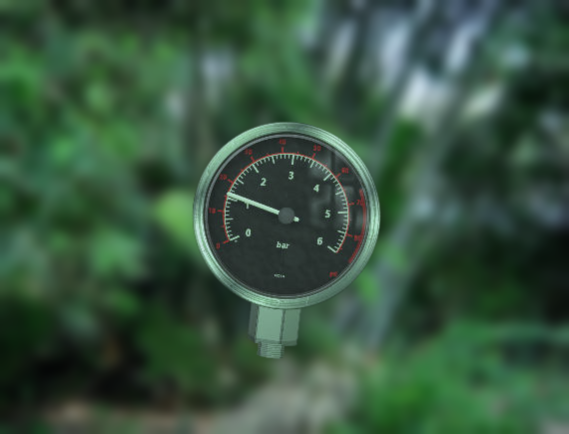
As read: 1.1 bar
